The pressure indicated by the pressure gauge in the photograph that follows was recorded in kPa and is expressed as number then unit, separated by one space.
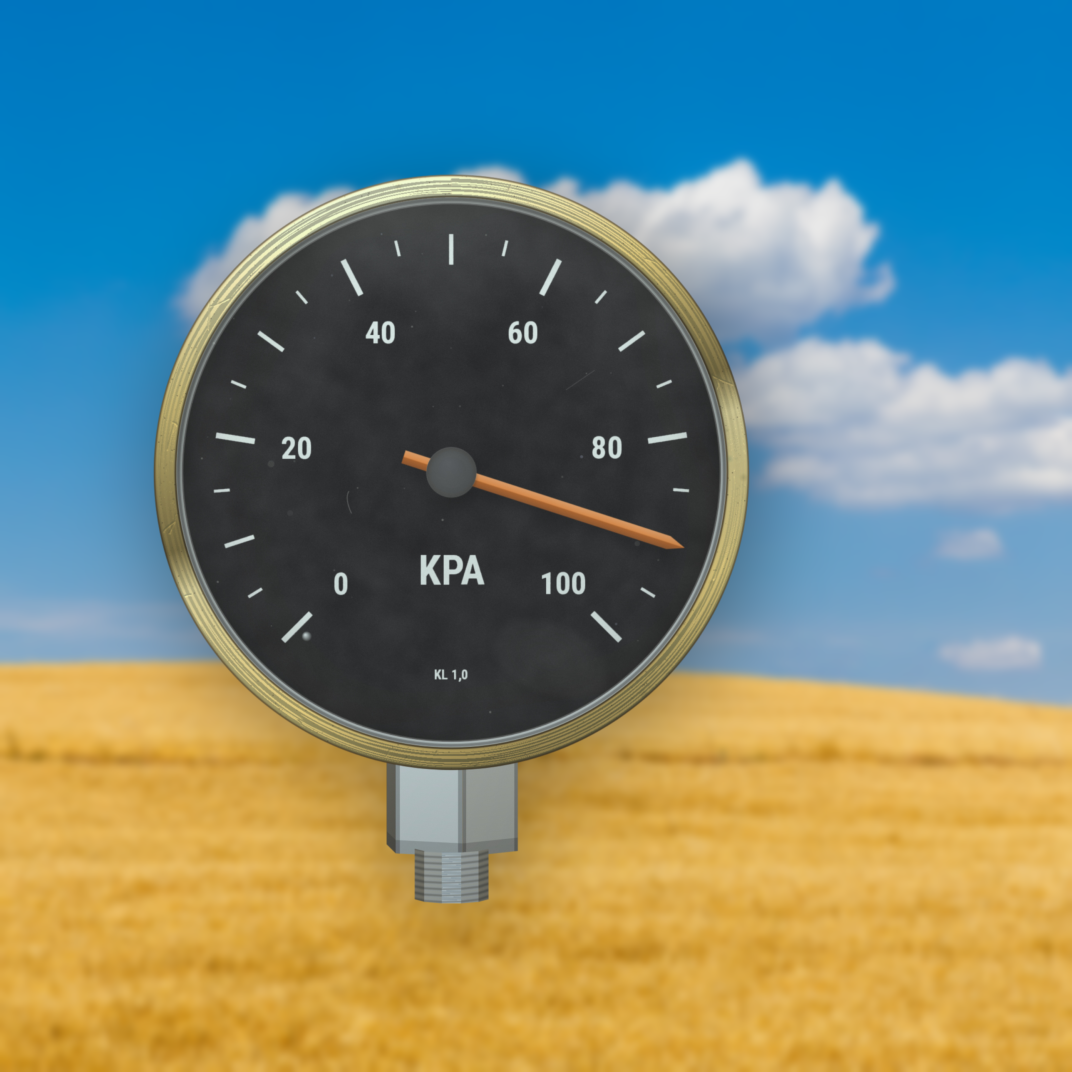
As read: 90 kPa
